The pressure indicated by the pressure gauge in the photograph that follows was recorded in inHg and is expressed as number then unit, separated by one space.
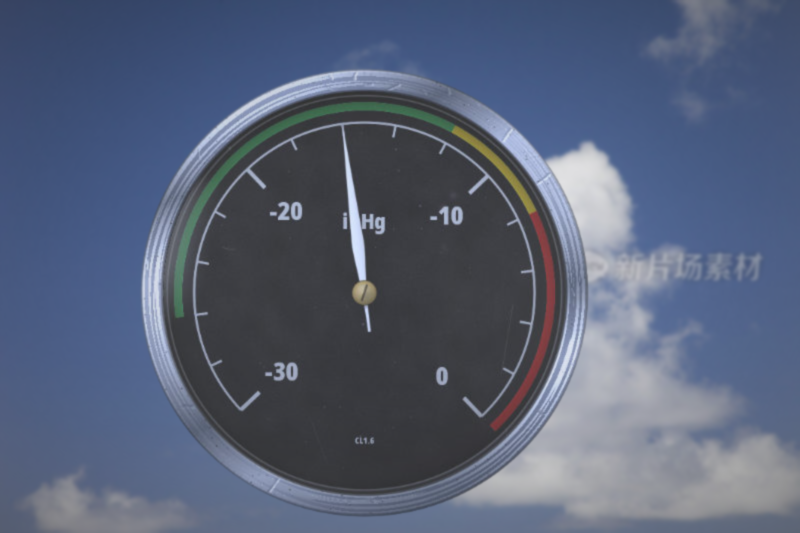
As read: -16 inHg
